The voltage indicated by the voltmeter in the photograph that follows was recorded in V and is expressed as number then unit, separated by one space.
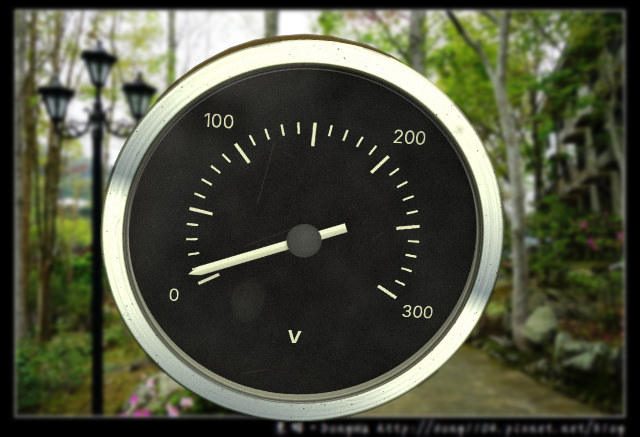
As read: 10 V
